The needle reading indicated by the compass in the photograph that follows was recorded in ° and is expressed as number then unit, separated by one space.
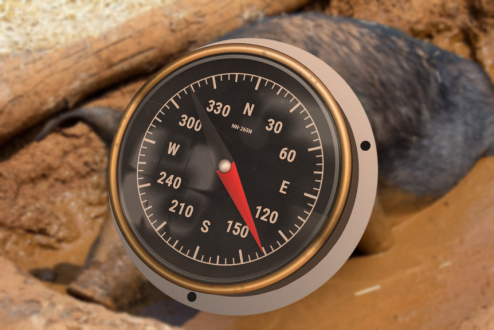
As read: 135 °
